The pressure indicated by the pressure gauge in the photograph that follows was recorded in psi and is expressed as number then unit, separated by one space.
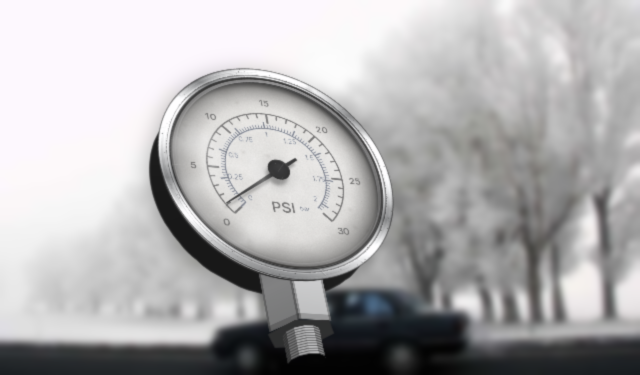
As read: 1 psi
